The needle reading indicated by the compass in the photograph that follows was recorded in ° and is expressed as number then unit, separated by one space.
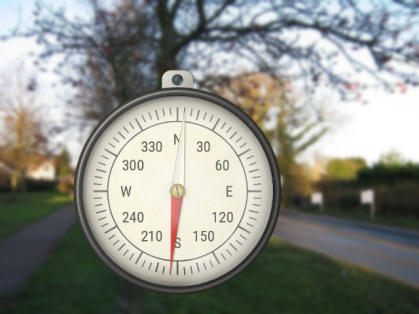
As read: 185 °
